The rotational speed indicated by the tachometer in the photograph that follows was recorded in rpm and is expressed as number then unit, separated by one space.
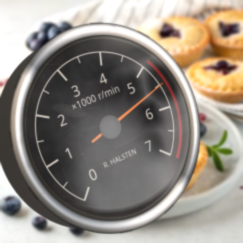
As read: 5500 rpm
